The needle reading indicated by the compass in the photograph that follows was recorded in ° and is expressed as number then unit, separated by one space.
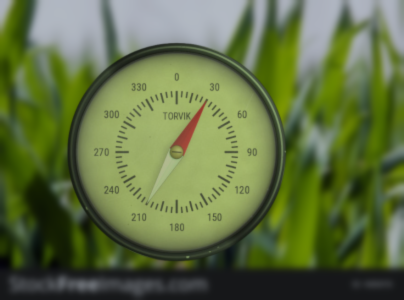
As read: 30 °
